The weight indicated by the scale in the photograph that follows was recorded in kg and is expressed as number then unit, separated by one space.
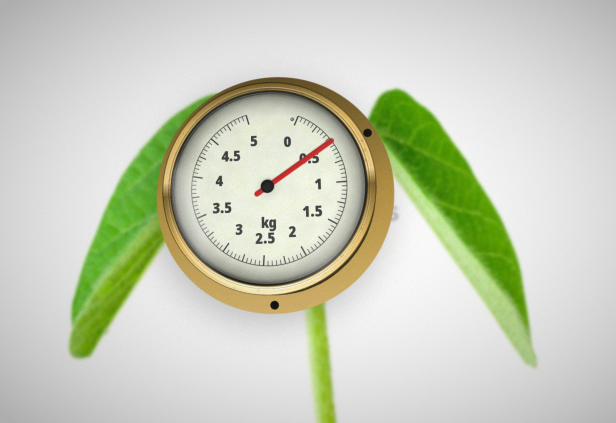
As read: 0.5 kg
